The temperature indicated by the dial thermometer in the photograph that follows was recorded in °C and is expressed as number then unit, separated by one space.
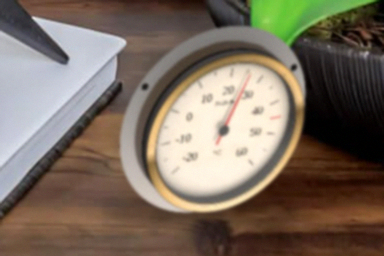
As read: 25 °C
